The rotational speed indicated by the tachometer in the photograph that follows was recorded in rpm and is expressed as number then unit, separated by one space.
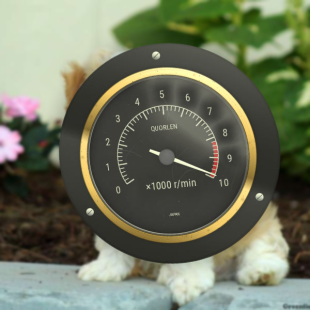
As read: 9800 rpm
